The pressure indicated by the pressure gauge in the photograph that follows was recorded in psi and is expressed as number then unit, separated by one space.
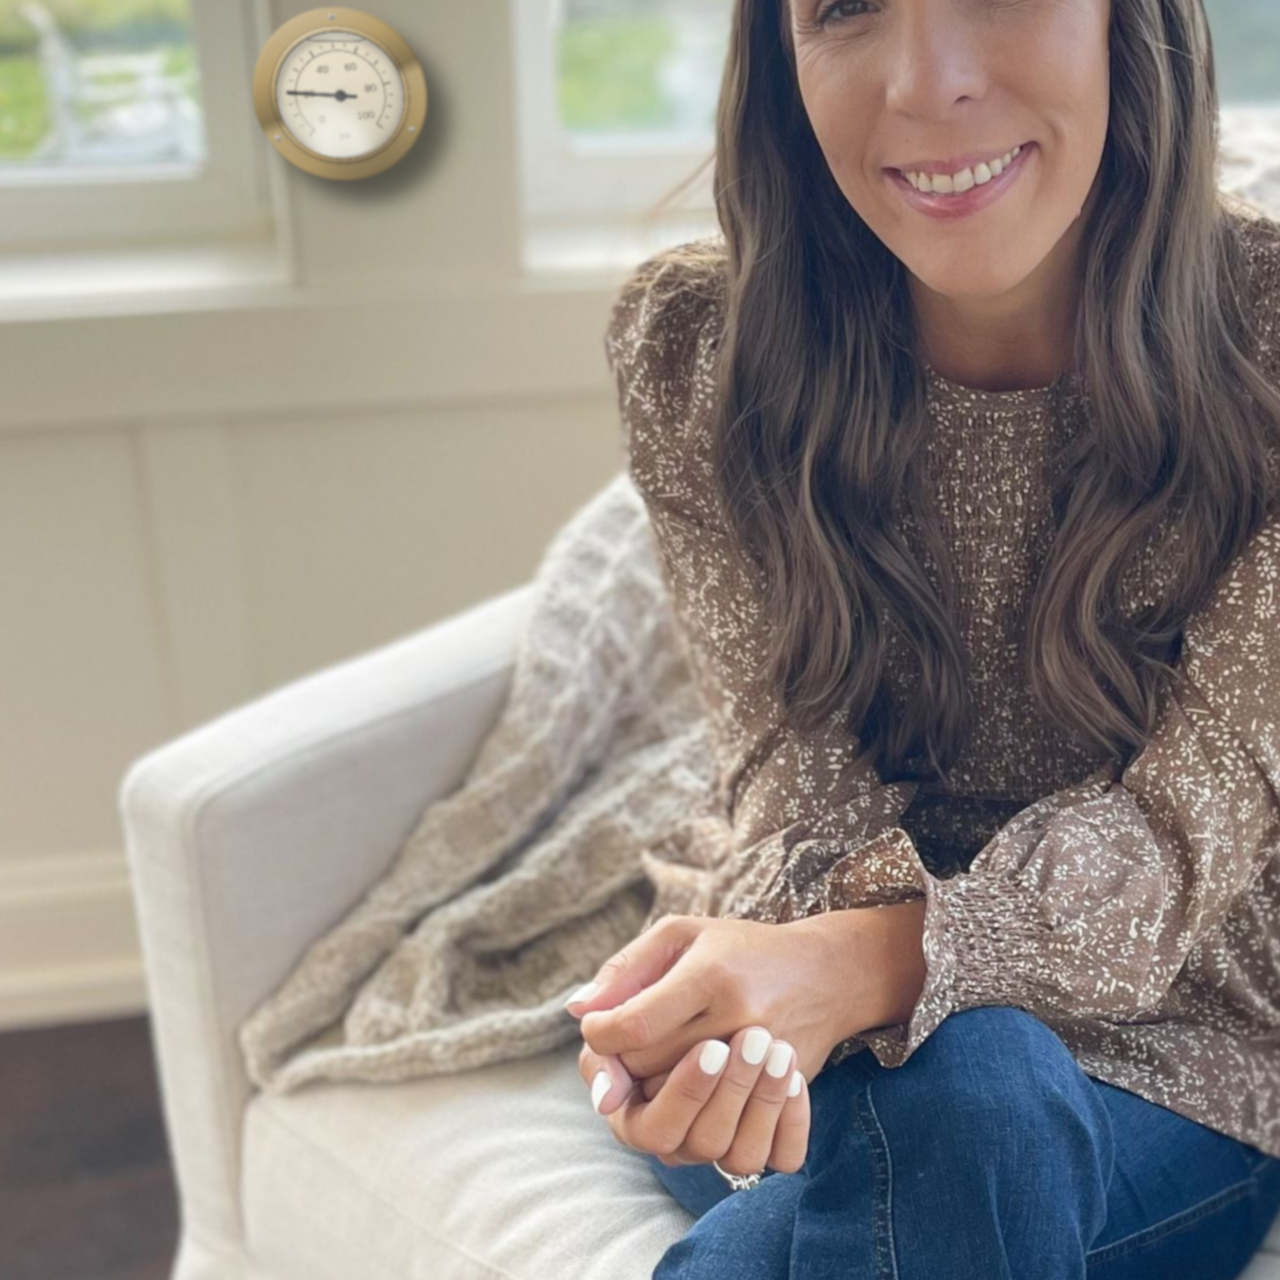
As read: 20 psi
